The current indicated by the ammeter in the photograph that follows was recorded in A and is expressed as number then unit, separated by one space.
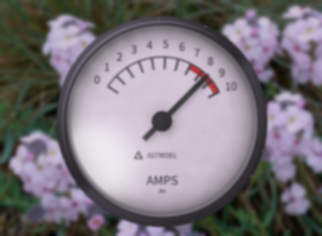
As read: 8.5 A
